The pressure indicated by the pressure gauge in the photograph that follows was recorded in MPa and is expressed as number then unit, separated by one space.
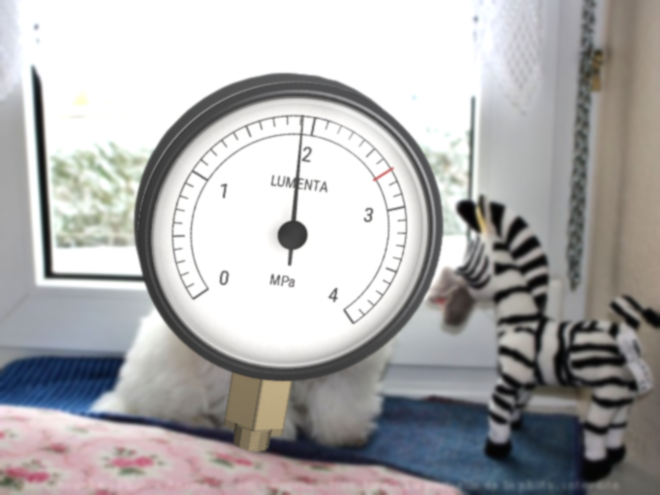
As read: 1.9 MPa
